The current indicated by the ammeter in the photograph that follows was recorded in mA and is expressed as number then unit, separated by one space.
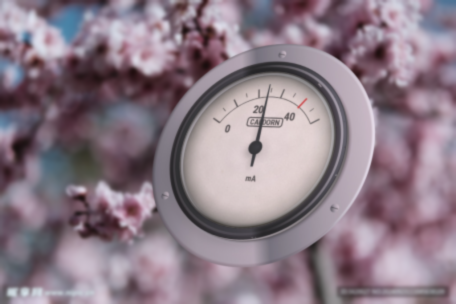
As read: 25 mA
